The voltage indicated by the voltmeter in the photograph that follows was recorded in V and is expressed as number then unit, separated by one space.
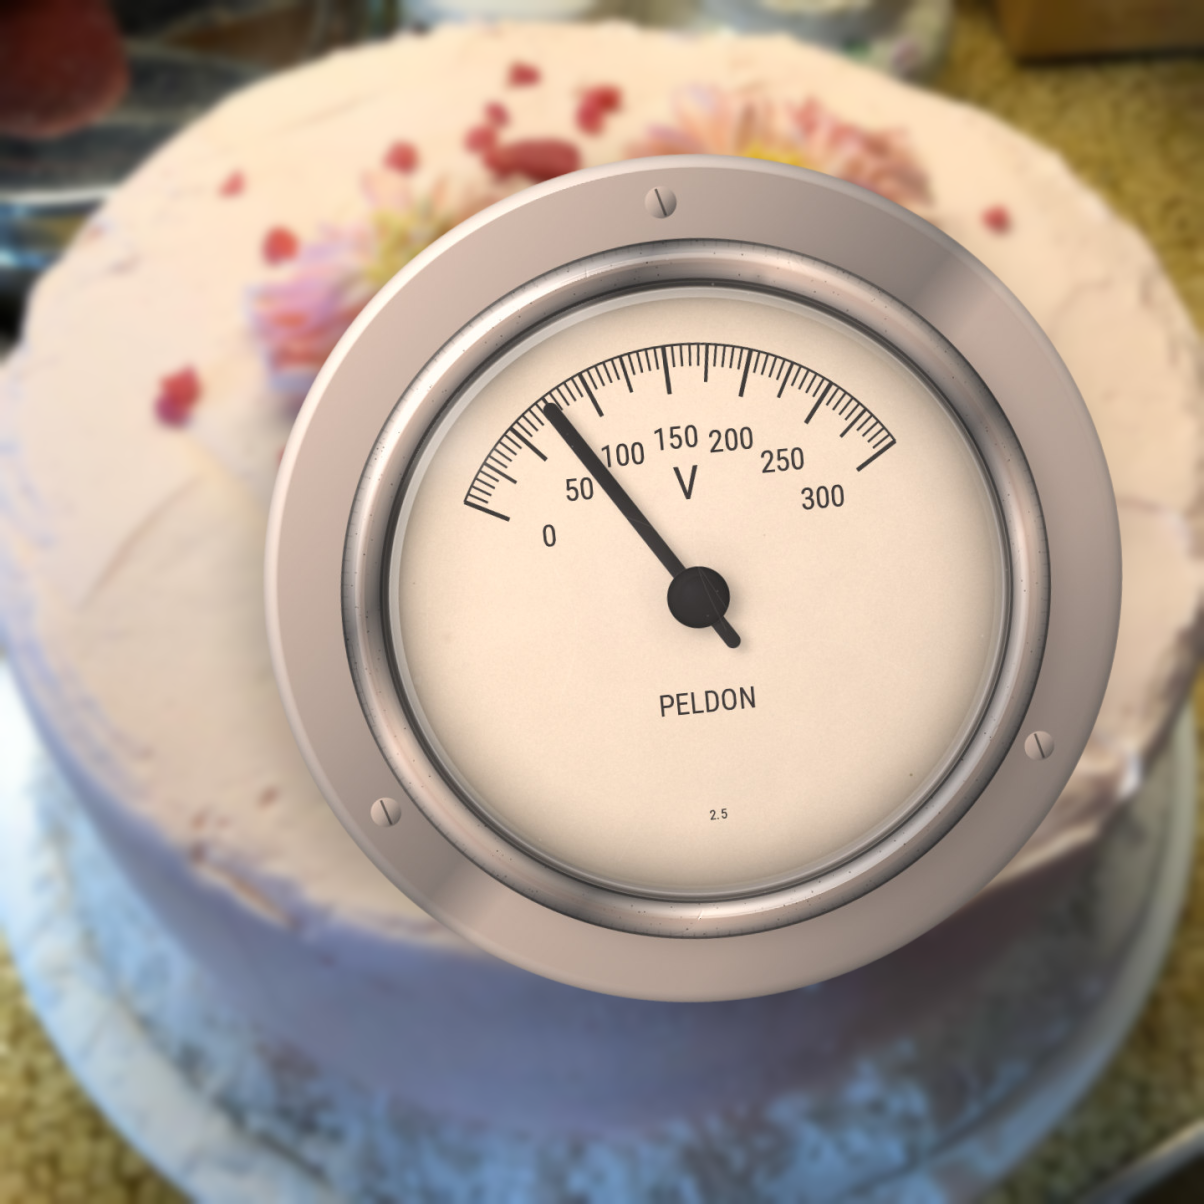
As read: 75 V
